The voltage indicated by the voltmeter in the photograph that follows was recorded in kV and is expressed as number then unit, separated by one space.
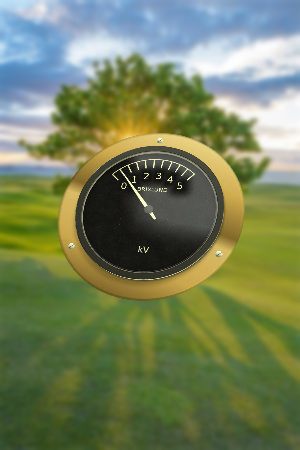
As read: 0.5 kV
